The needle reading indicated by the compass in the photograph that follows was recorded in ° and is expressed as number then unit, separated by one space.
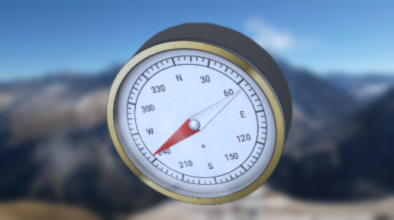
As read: 245 °
